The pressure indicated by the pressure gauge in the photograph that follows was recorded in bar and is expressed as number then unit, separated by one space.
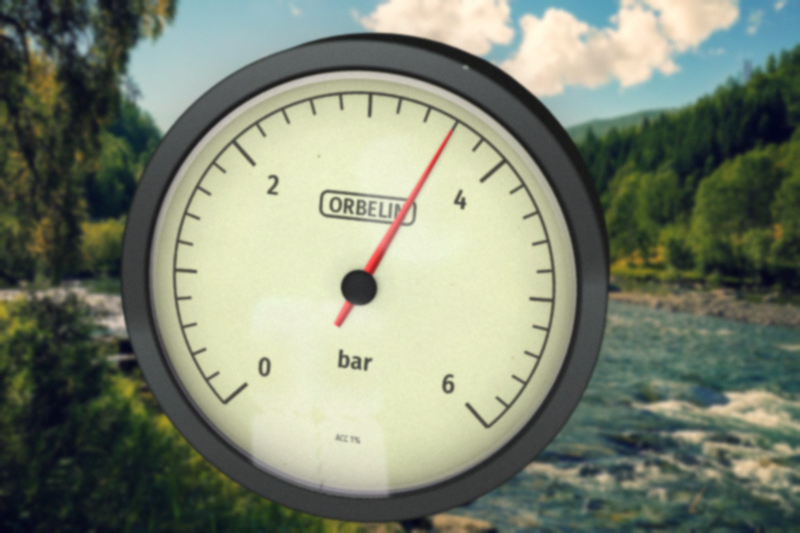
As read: 3.6 bar
